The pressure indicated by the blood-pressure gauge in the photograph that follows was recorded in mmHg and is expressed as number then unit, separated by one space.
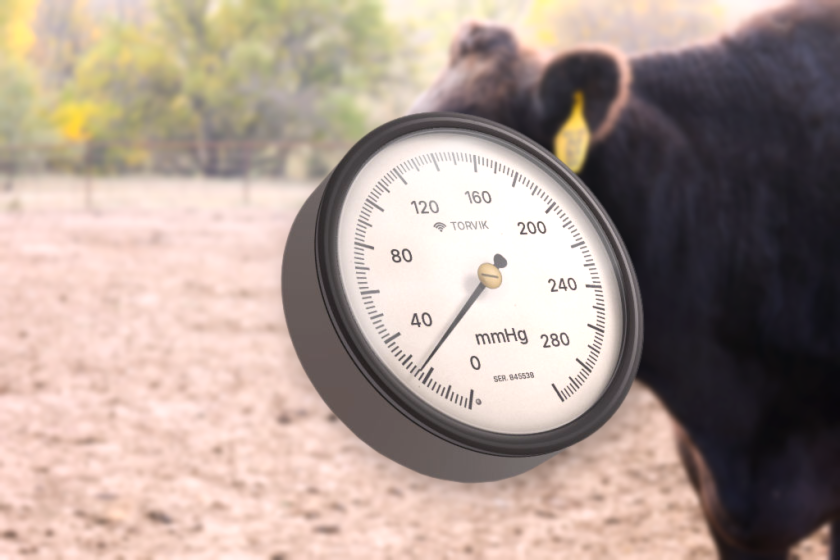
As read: 24 mmHg
